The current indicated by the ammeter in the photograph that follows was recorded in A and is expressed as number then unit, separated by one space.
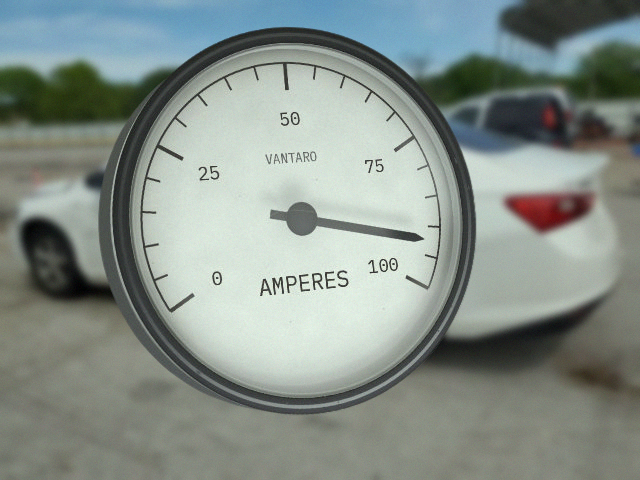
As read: 92.5 A
